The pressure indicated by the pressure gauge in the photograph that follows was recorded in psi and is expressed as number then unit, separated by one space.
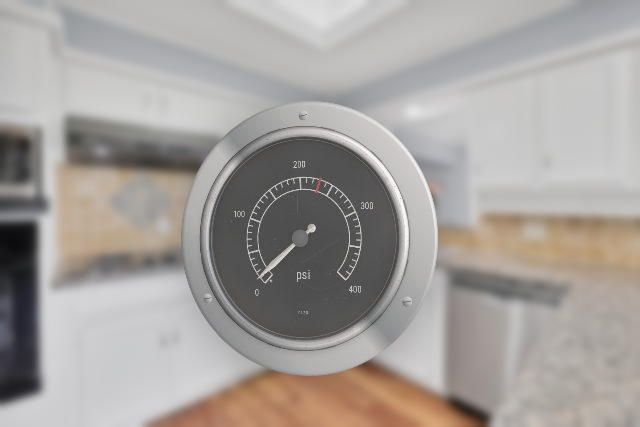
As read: 10 psi
